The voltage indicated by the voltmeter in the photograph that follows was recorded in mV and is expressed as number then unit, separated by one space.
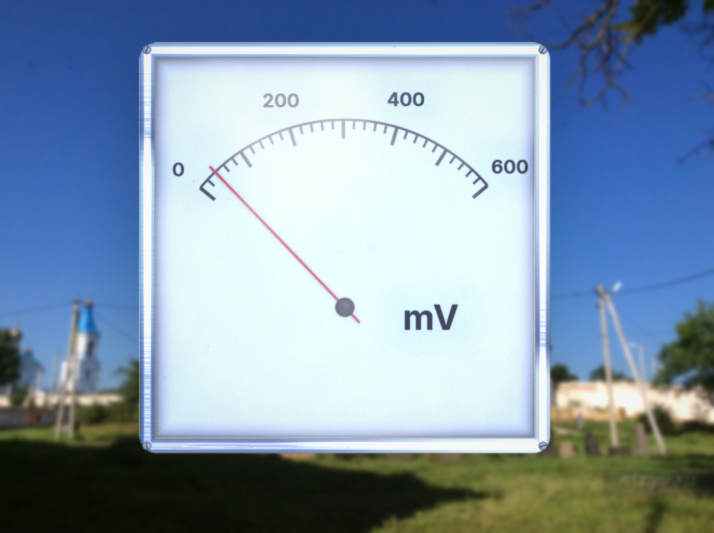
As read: 40 mV
